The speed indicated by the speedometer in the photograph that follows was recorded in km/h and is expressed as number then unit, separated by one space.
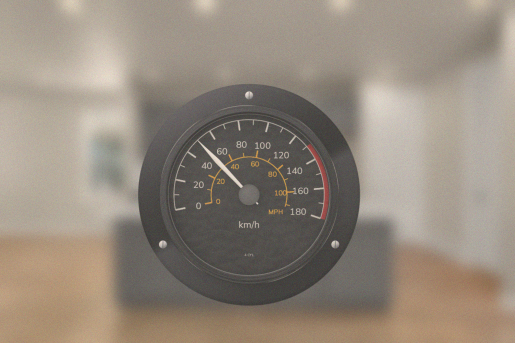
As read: 50 km/h
